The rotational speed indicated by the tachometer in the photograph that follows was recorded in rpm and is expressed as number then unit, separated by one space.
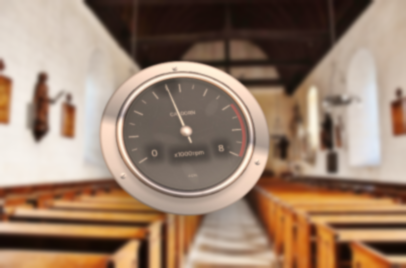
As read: 3500 rpm
